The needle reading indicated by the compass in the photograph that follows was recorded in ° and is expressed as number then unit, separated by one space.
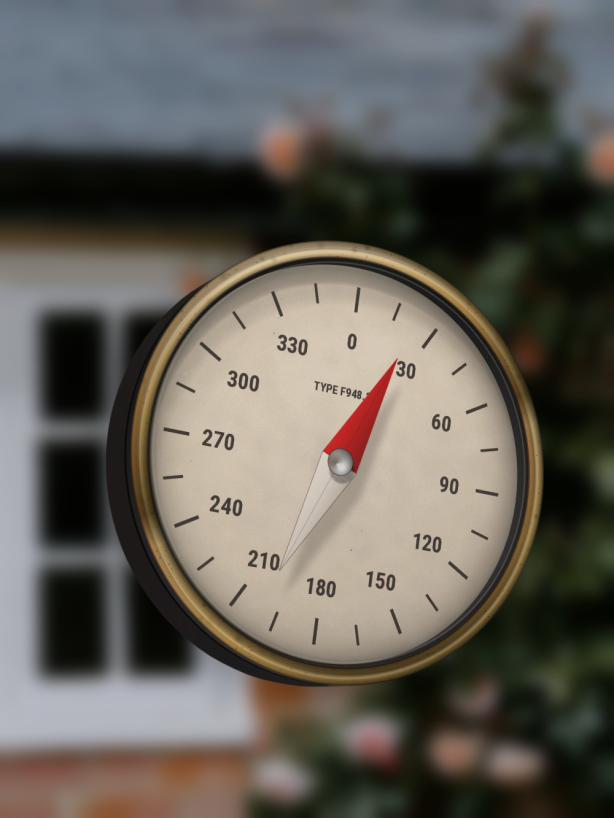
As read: 22.5 °
